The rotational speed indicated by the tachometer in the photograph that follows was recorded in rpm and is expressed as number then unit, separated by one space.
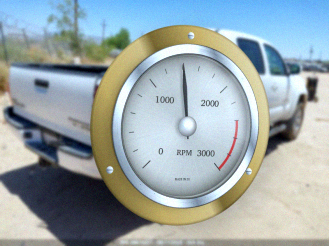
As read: 1400 rpm
